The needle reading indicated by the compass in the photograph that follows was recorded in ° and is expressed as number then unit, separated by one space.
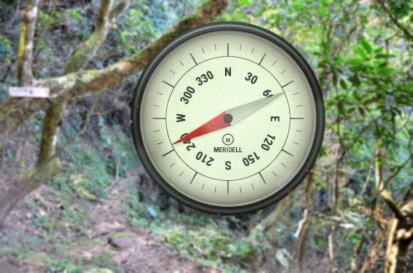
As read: 245 °
